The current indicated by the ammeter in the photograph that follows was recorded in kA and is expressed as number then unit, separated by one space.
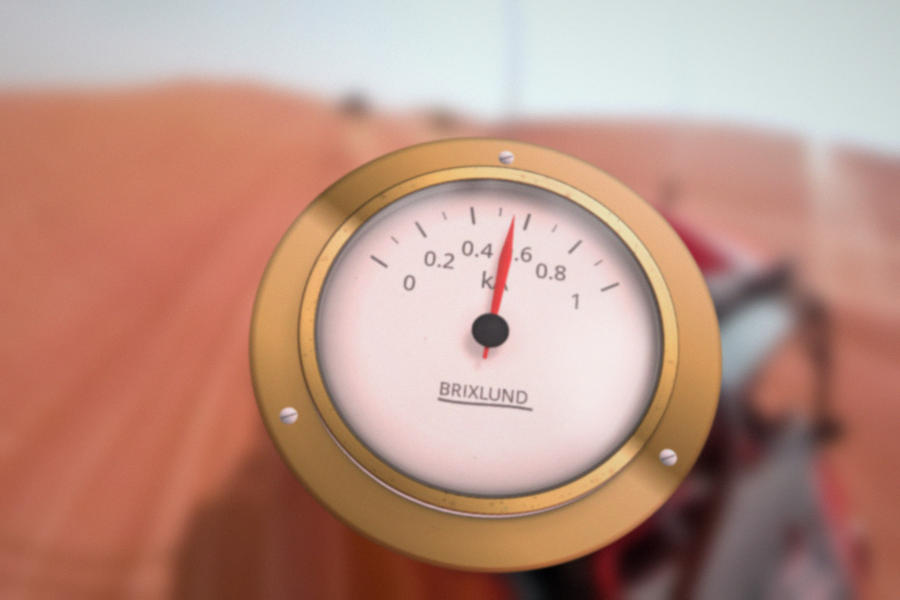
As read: 0.55 kA
